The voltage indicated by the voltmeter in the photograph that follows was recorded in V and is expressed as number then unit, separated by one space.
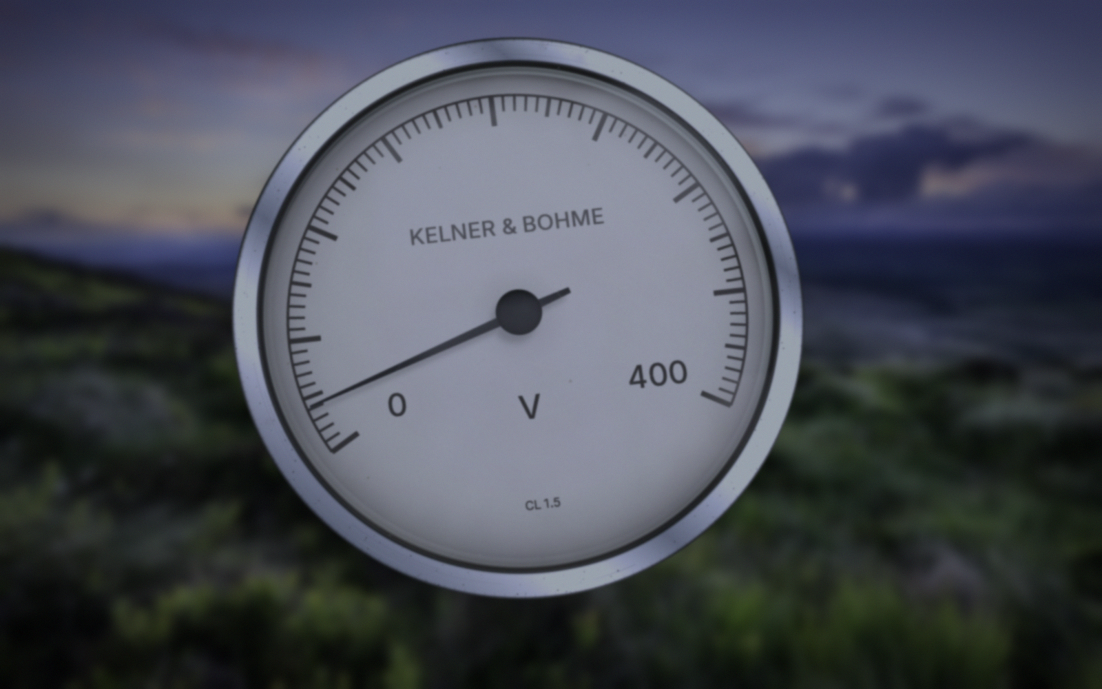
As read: 20 V
